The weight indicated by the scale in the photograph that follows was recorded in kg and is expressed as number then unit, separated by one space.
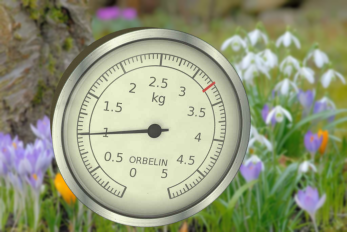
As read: 1 kg
